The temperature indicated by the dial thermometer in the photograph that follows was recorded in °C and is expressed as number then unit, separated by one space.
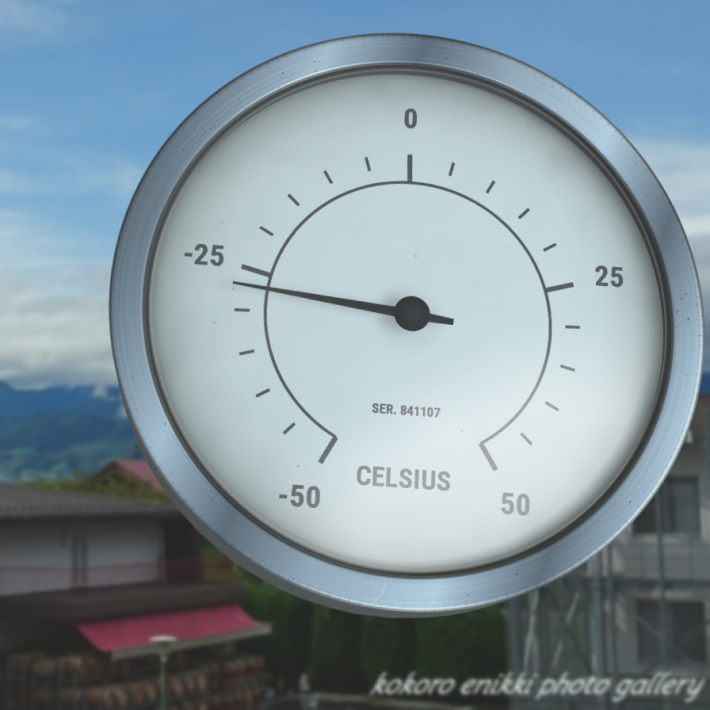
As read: -27.5 °C
